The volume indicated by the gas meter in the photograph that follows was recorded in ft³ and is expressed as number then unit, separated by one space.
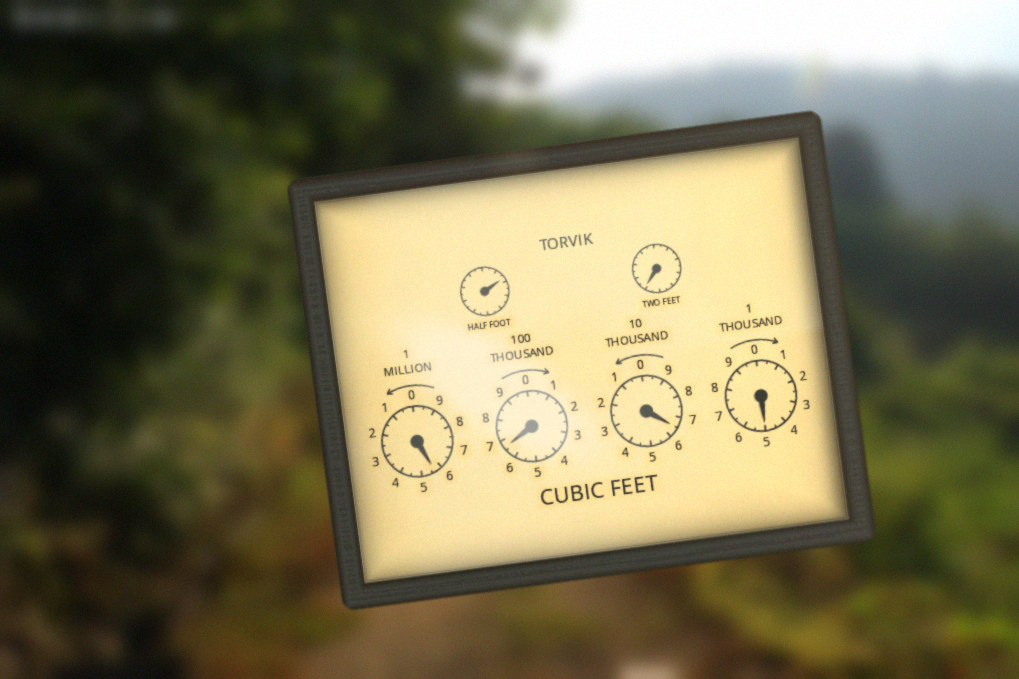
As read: 566500 ft³
